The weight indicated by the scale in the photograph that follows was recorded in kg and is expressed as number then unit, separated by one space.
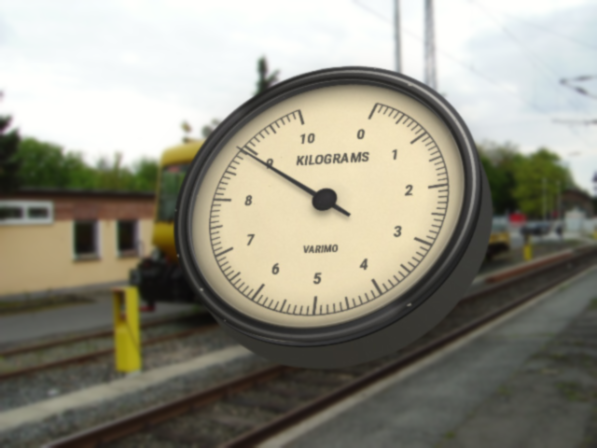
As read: 8.9 kg
